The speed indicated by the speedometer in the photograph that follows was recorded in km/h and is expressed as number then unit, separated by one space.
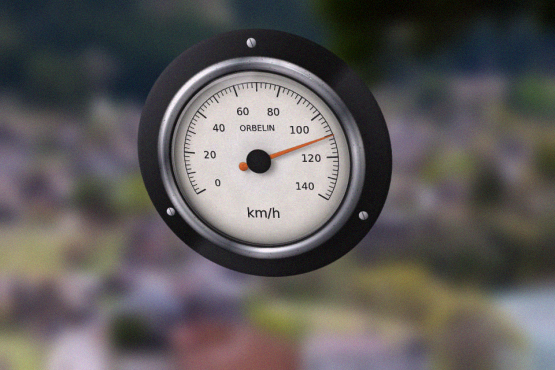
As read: 110 km/h
